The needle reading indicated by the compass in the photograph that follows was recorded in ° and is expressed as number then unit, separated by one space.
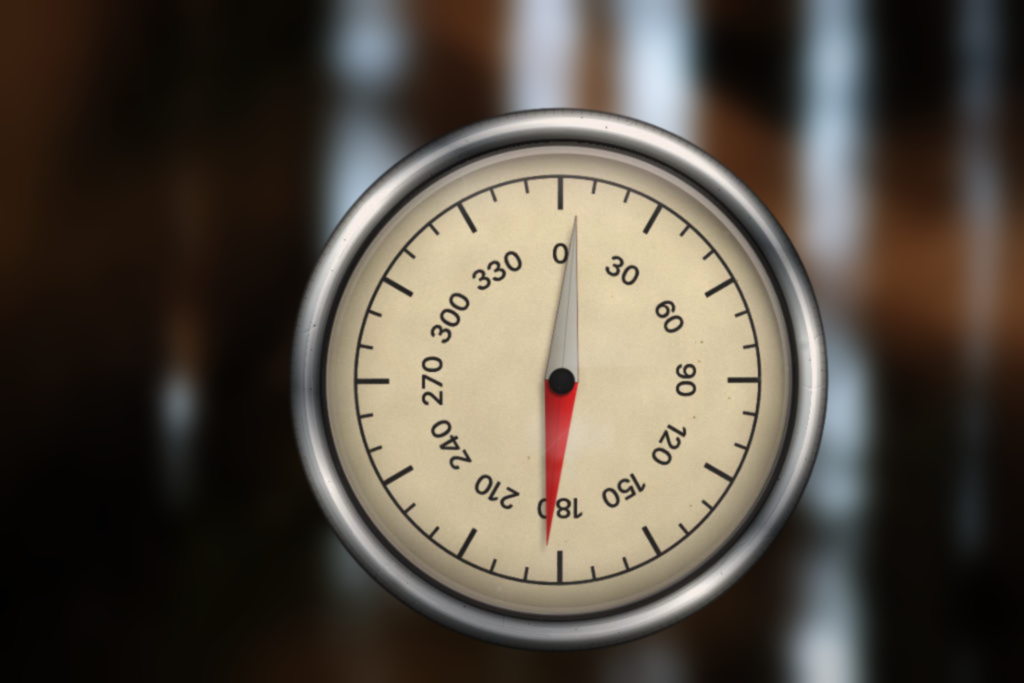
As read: 185 °
